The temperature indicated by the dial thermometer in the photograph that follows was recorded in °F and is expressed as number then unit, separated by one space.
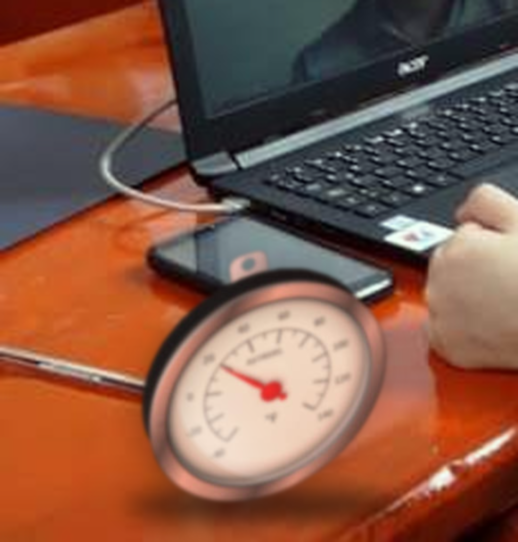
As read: 20 °F
